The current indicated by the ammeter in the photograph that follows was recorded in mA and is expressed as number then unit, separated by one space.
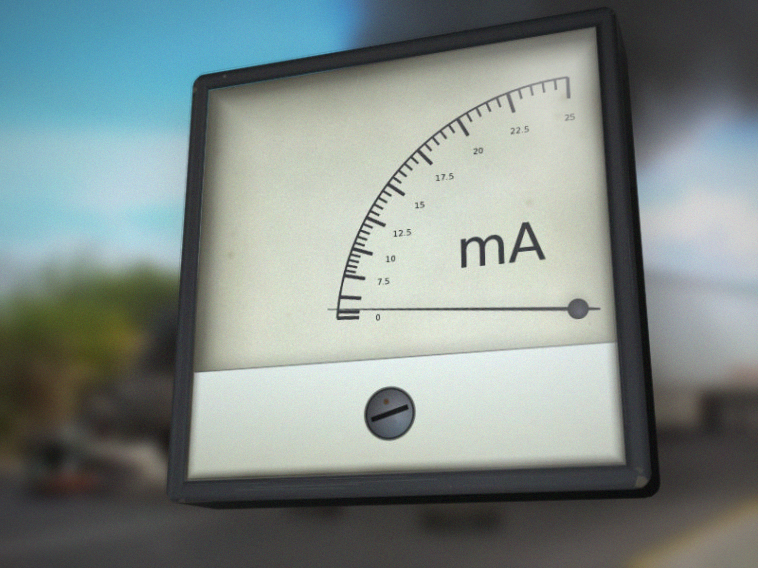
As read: 2.5 mA
